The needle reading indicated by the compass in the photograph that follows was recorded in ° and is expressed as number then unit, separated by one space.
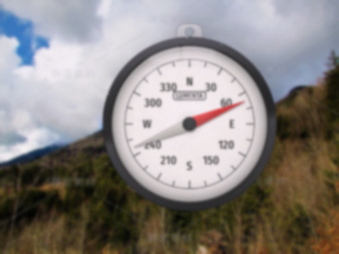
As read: 67.5 °
